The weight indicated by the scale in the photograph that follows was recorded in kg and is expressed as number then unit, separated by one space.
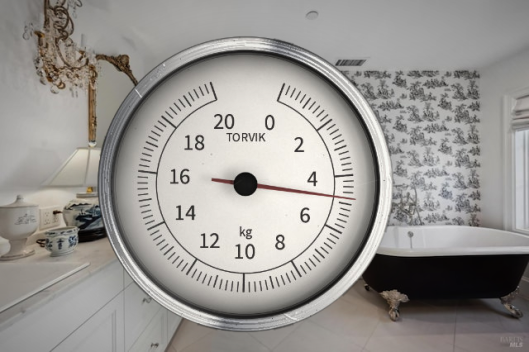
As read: 4.8 kg
